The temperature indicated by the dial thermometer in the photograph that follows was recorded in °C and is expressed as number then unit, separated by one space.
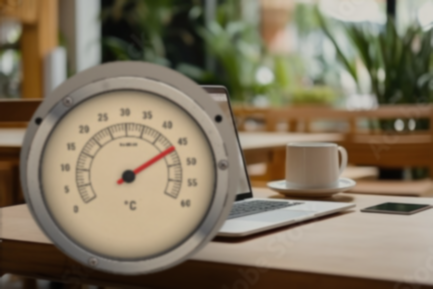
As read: 45 °C
